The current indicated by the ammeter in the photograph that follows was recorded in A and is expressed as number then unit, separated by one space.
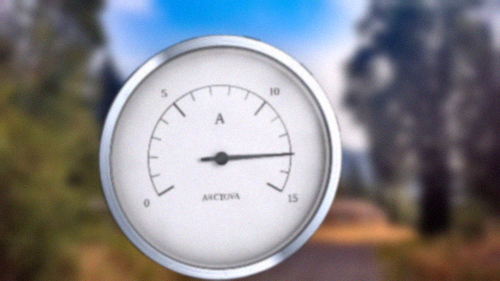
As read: 13 A
